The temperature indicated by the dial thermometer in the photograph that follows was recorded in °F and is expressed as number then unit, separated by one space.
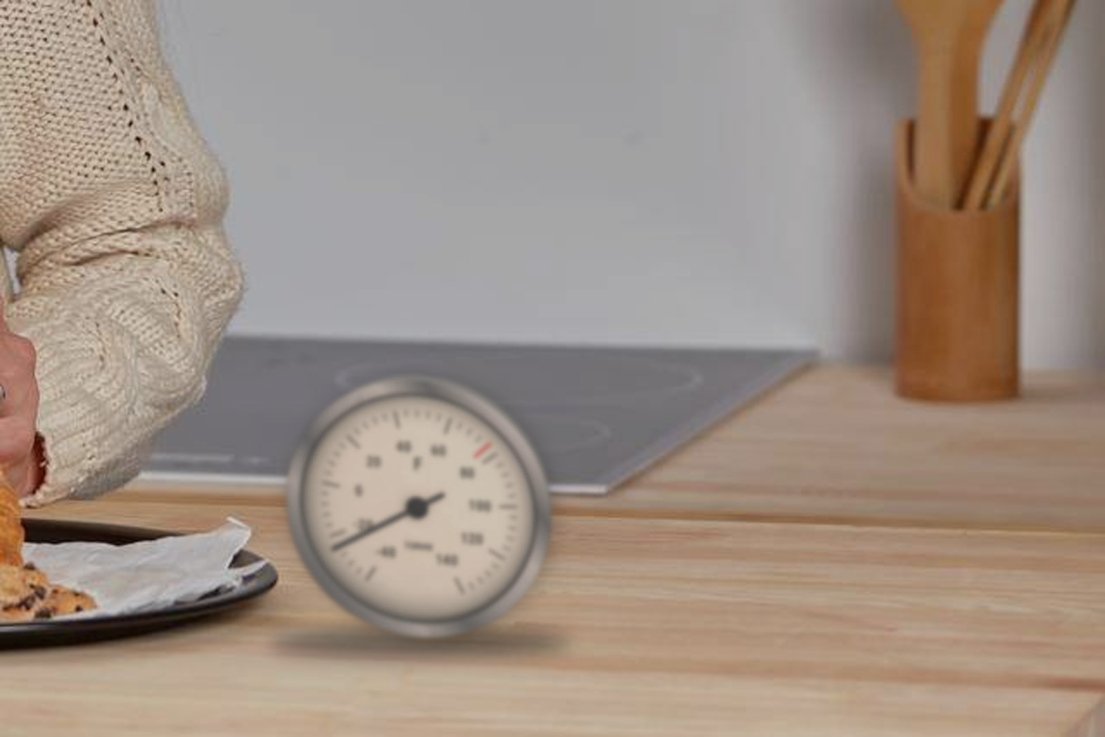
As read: -24 °F
